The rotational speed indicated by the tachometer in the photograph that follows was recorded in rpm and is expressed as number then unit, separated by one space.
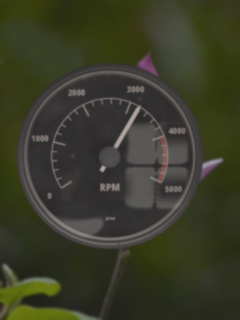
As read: 3200 rpm
